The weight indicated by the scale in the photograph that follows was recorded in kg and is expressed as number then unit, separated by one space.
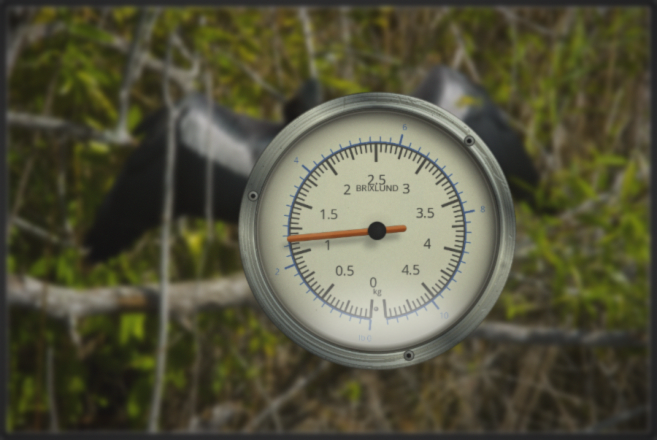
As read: 1.15 kg
